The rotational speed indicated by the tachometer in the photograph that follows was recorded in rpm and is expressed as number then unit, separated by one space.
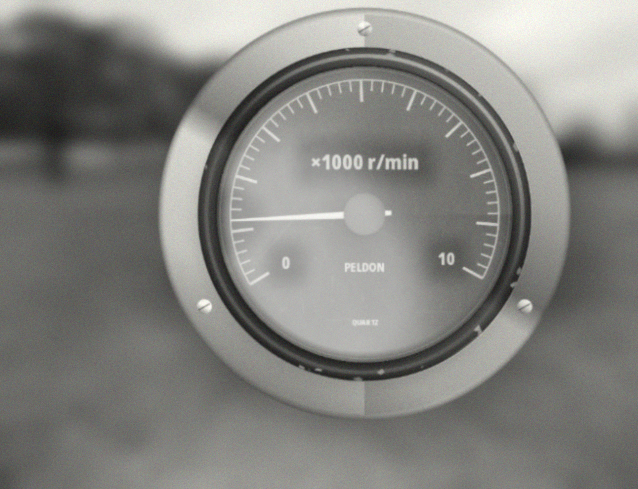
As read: 1200 rpm
